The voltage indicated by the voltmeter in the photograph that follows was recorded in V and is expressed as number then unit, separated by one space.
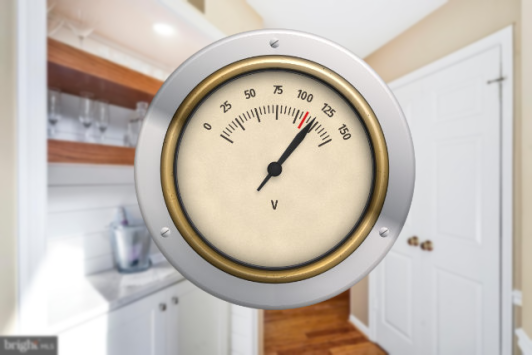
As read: 120 V
